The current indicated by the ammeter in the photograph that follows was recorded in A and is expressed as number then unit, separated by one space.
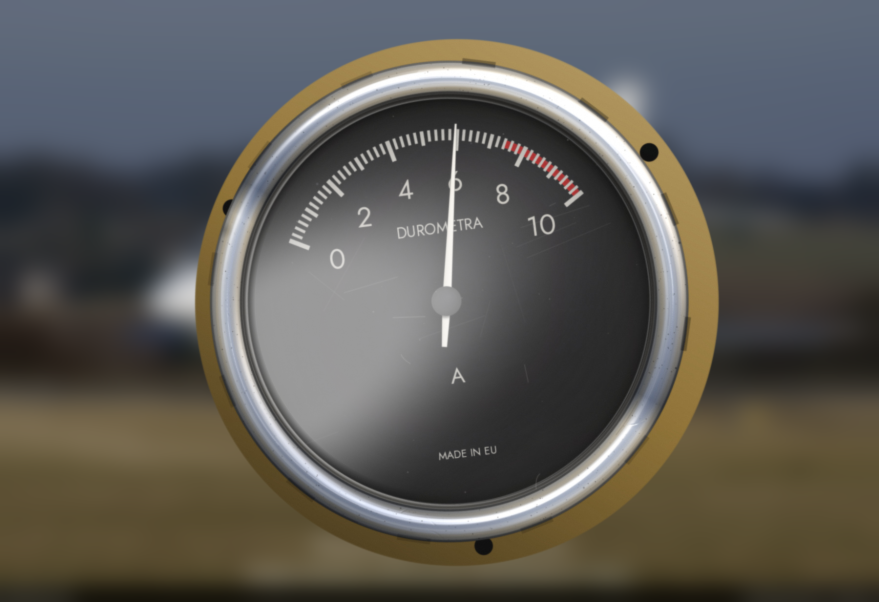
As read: 6 A
